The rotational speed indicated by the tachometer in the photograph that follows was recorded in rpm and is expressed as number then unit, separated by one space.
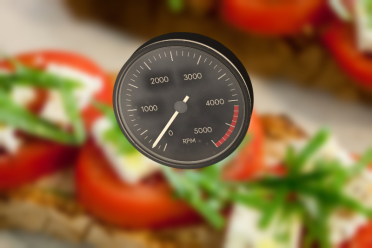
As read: 200 rpm
